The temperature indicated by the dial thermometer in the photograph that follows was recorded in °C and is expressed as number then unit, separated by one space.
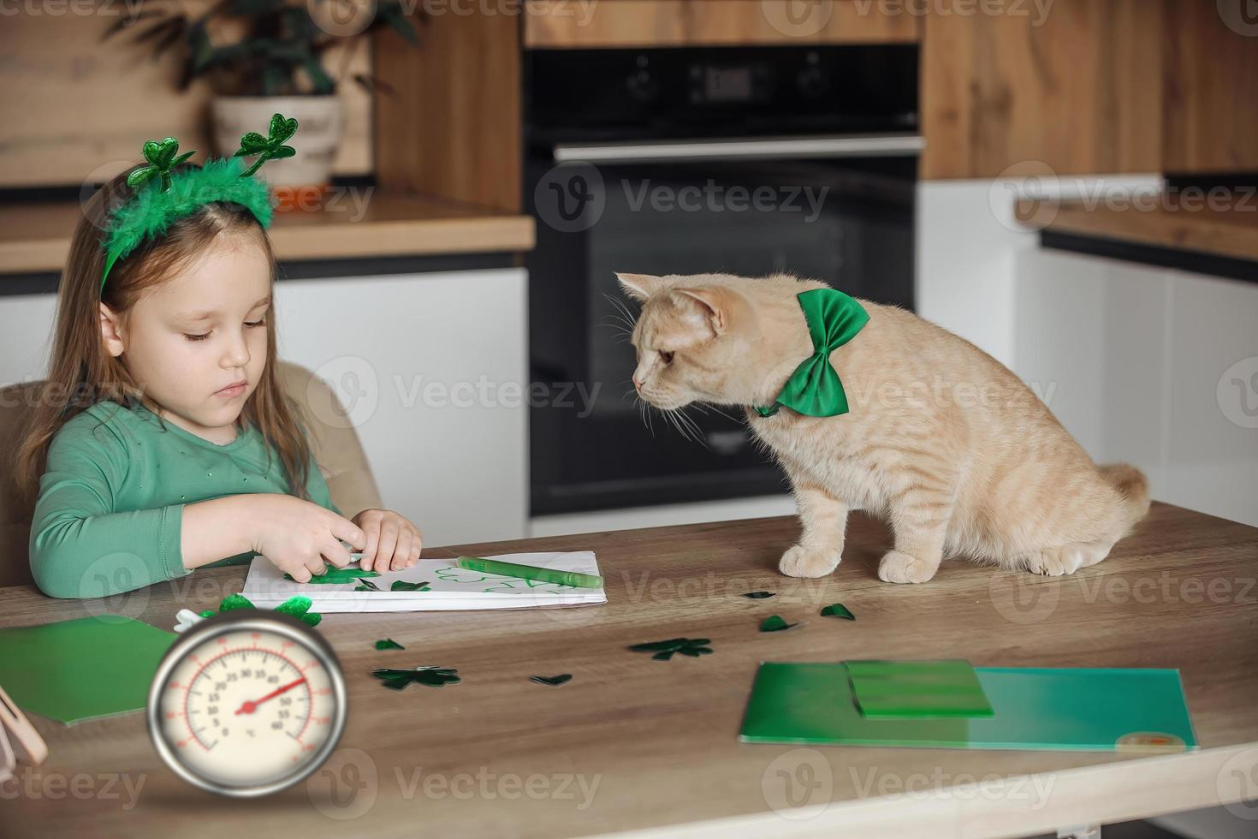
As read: 45 °C
